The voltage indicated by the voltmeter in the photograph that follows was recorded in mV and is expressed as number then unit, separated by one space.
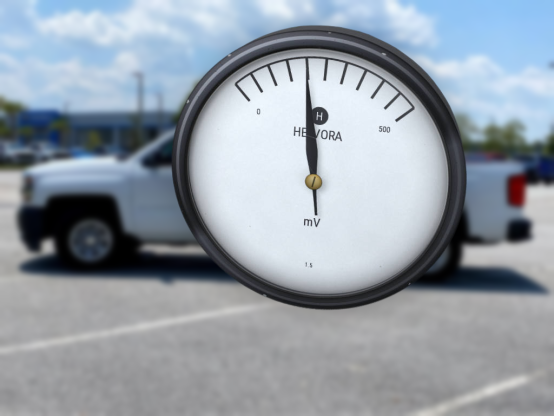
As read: 200 mV
